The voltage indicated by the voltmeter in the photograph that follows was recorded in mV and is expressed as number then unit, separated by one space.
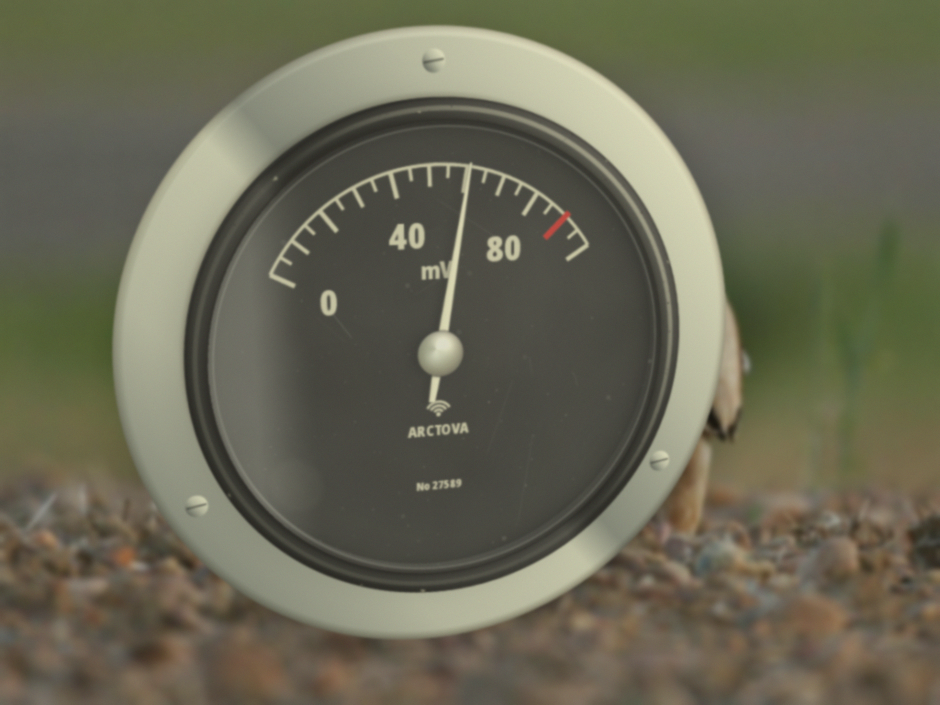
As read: 60 mV
